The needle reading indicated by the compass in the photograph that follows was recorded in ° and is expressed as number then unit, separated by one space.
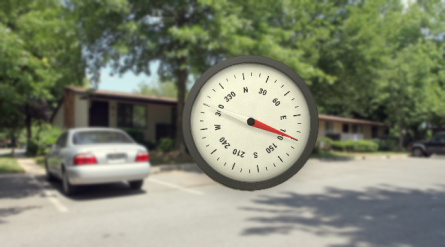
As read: 120 °
